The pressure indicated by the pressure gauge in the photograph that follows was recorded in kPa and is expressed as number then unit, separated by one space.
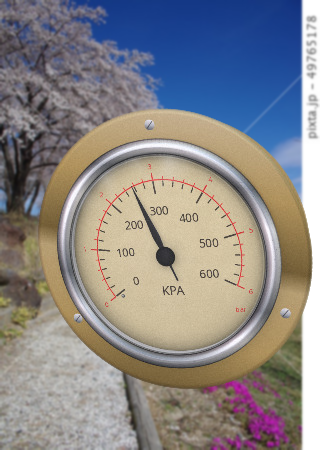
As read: 260 kPa
